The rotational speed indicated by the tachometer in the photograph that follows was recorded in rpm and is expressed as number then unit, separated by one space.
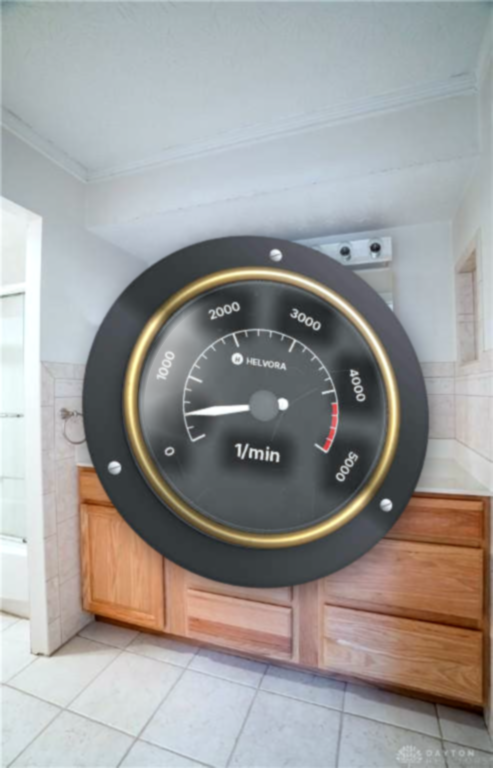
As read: 400 rpm
